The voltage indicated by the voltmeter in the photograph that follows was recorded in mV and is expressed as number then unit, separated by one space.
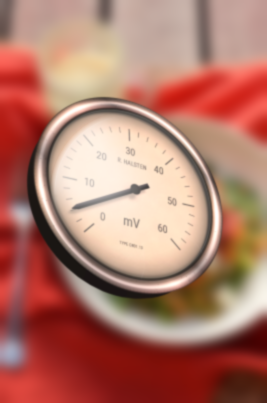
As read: 4 mV
